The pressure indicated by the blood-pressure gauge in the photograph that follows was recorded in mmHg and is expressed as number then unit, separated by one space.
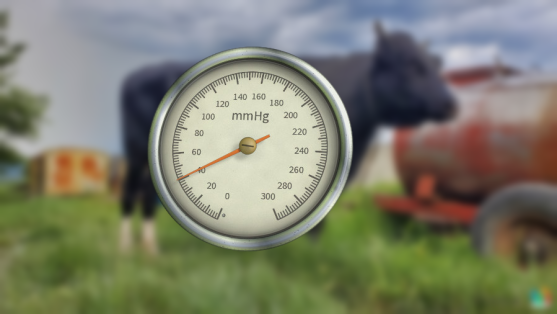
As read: 40 mmHg
